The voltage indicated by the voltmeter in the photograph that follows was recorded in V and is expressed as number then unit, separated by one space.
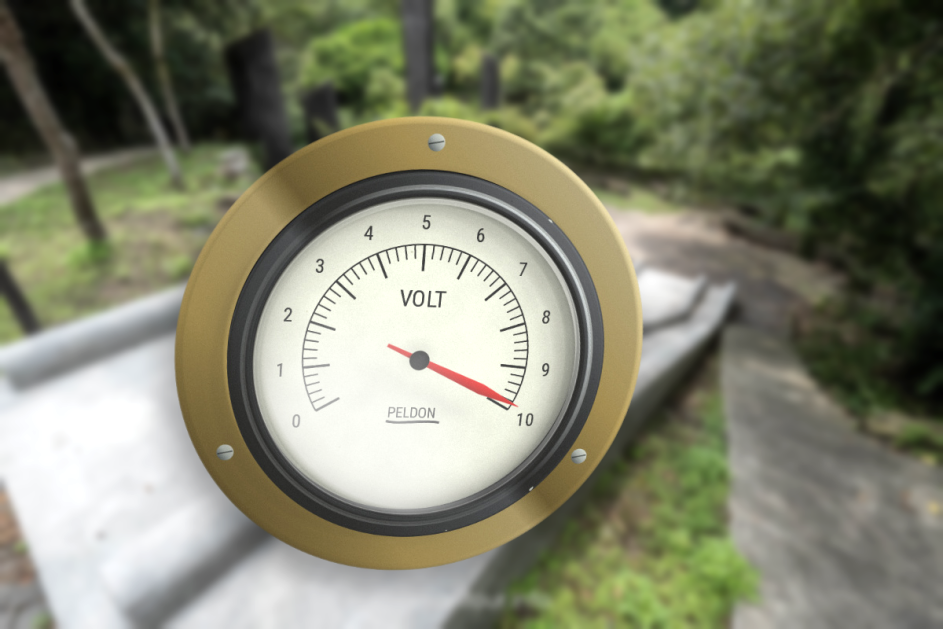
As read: 9.8 V
